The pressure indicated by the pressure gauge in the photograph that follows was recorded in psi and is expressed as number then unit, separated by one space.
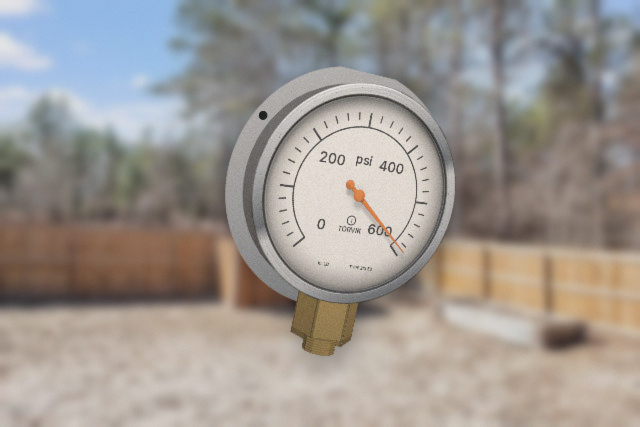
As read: 590 psi
